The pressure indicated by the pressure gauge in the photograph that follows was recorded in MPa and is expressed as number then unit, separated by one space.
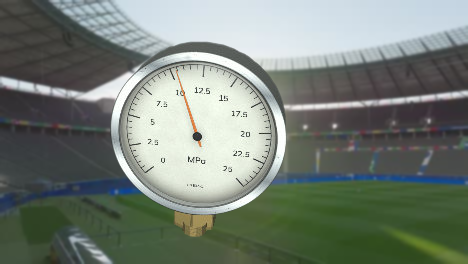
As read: 10.5 MPa
